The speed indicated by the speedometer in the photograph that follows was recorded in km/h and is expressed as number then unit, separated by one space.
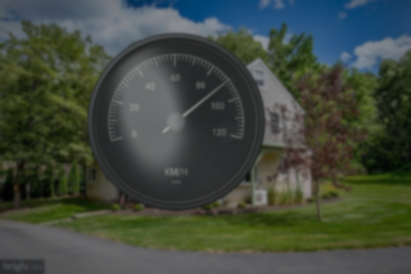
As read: 90 km/h
